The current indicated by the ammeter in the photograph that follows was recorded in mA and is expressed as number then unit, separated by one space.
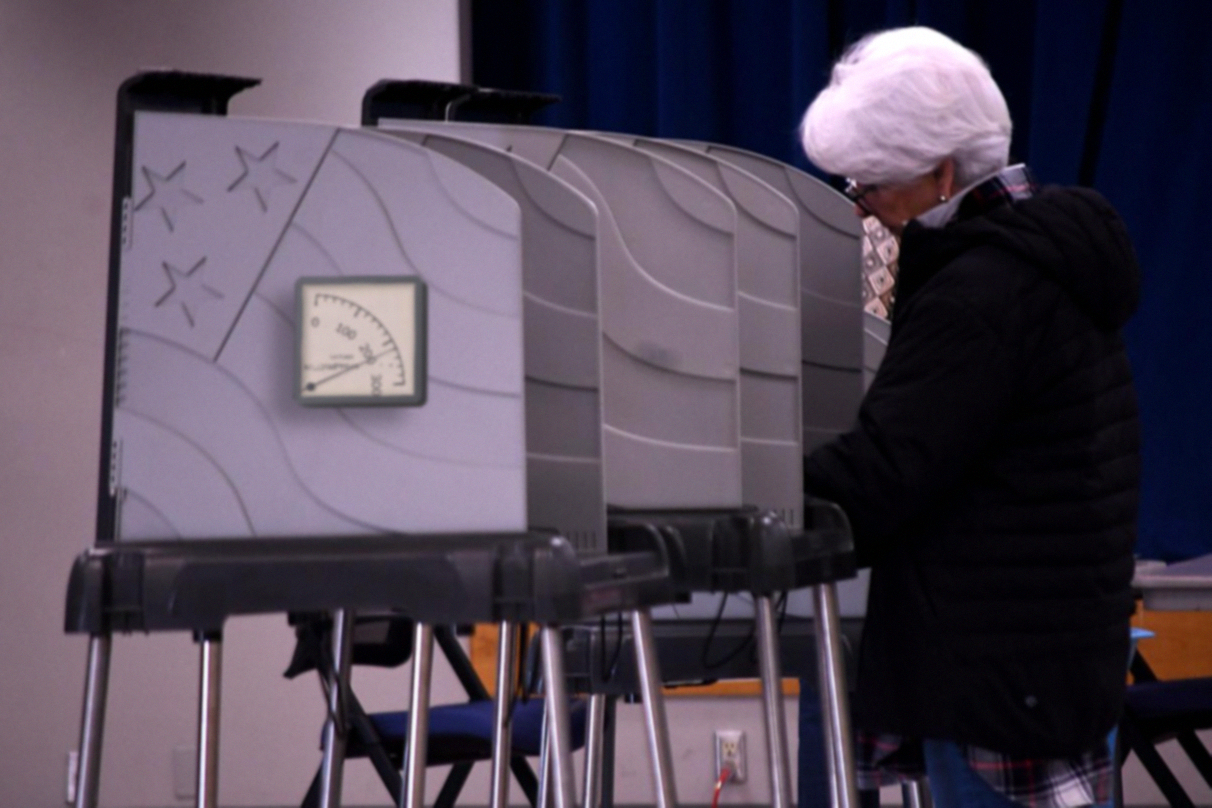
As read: 220 mA
